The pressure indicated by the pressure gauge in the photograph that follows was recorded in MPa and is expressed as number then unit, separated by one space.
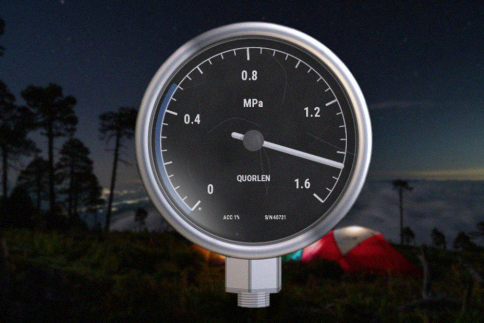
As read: 1.45 MPa
